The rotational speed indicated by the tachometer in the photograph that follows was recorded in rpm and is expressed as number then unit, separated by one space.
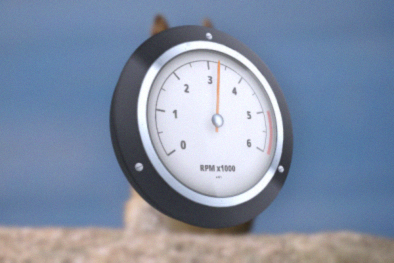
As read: 3250 rpm
